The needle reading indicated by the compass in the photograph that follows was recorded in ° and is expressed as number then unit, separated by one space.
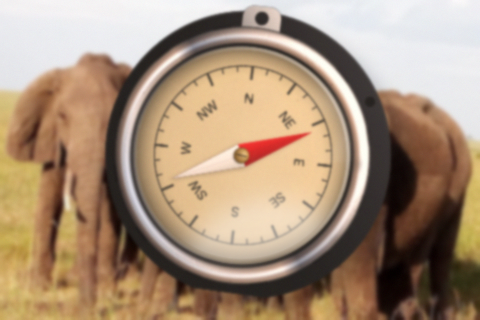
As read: 65 °
